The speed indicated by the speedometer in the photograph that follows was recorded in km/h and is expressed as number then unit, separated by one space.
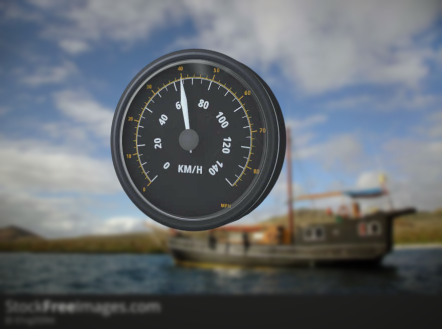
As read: 65 km/h
